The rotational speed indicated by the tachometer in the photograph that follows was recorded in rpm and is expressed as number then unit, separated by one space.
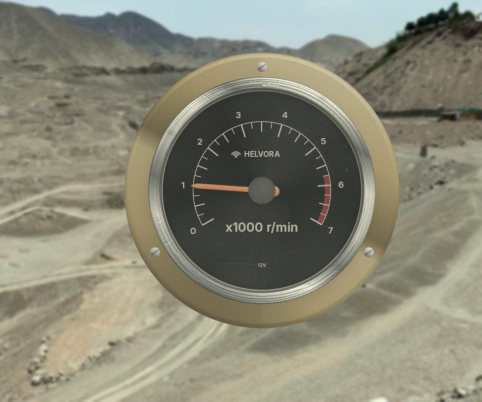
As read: 1000 rpm
